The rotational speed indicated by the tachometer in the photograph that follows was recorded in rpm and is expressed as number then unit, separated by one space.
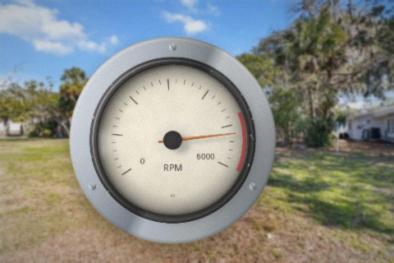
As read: 5200 rpm
